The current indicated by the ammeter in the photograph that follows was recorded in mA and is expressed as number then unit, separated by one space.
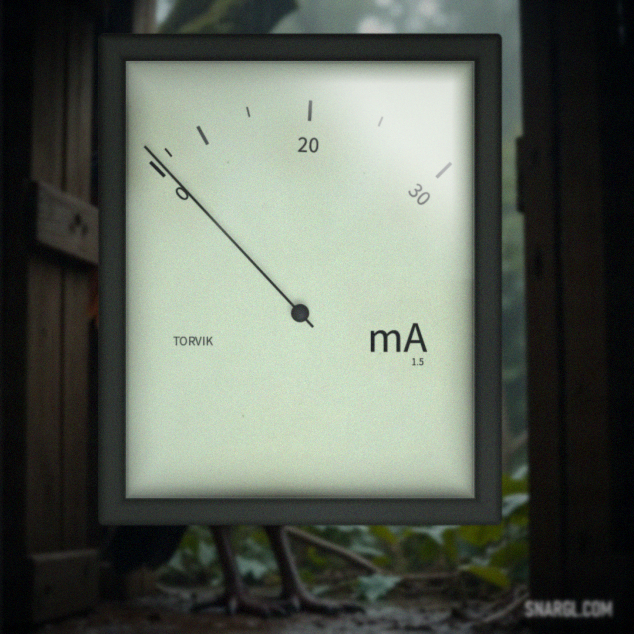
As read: 2.5 mA
